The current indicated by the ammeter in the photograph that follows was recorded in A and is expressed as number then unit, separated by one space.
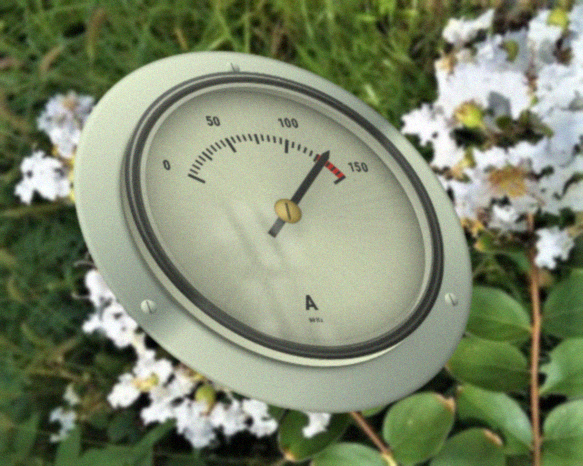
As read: 130 A
